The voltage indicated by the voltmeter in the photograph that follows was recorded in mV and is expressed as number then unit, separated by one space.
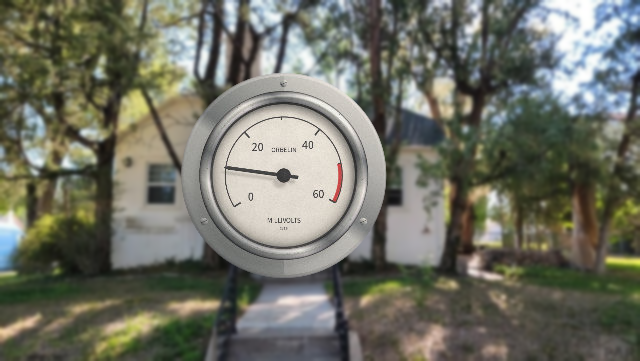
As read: 10 mV
